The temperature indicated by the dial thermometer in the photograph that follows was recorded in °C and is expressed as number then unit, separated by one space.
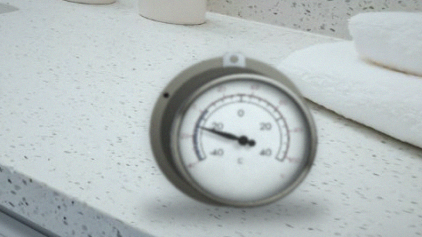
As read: -24 °C
